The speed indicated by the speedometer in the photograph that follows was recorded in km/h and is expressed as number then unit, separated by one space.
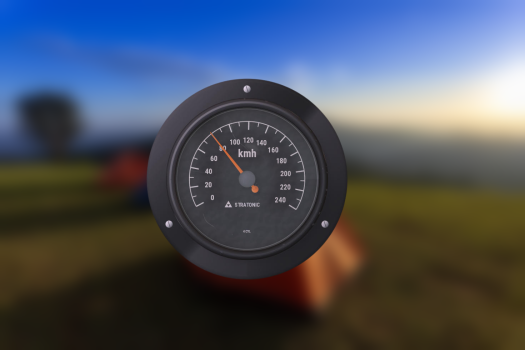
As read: 80 km/h
